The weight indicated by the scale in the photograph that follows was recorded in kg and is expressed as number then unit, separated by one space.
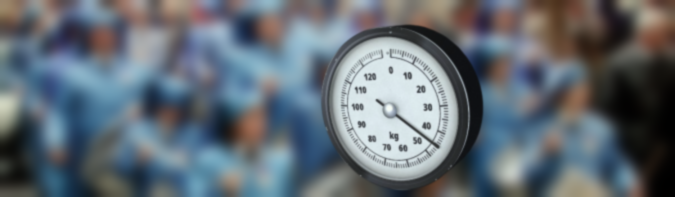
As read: 45 kg
